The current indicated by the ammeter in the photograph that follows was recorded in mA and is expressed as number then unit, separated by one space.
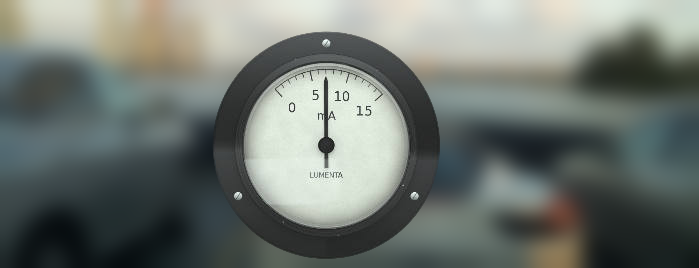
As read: 7 mA
